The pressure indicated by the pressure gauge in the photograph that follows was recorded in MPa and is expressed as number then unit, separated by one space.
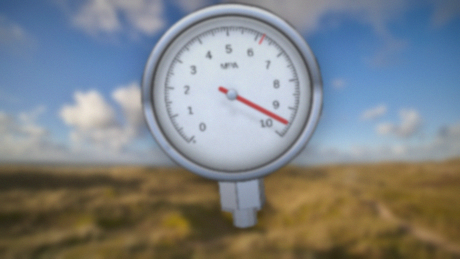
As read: 9.5 MPa
